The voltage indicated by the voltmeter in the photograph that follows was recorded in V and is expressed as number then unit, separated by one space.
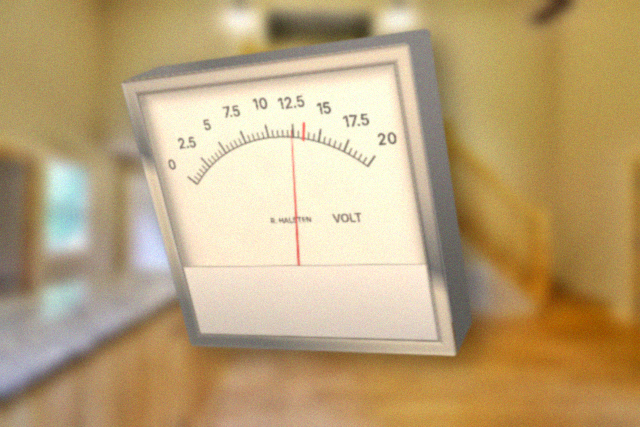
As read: 12.5 V
